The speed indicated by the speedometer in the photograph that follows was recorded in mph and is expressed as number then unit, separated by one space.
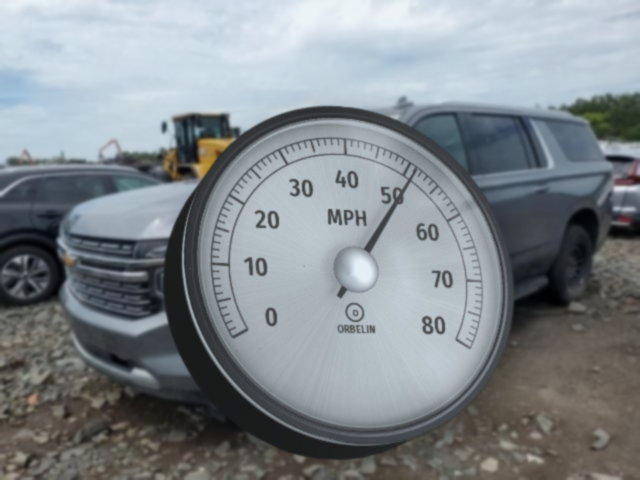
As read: 51 mph
